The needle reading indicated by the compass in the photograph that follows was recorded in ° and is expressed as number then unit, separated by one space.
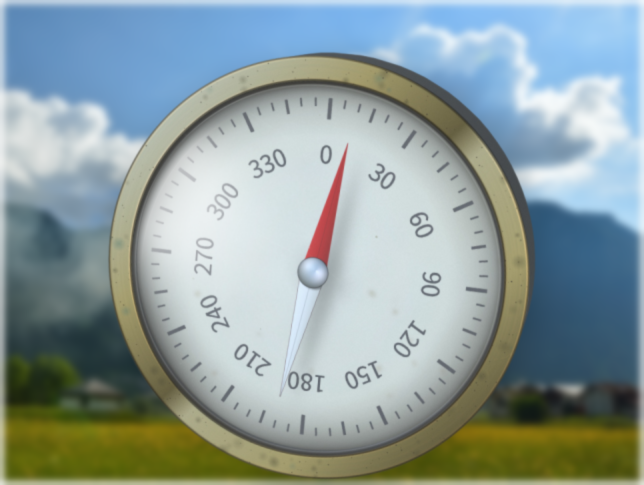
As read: 10 °
